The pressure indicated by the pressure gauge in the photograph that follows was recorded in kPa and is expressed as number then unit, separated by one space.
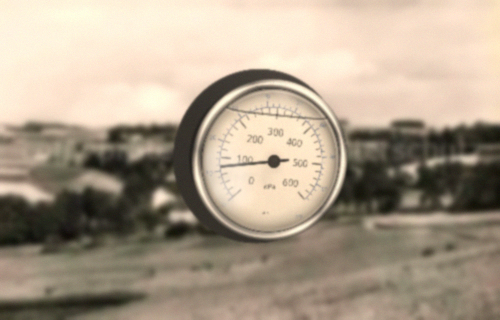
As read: 80 kPa
